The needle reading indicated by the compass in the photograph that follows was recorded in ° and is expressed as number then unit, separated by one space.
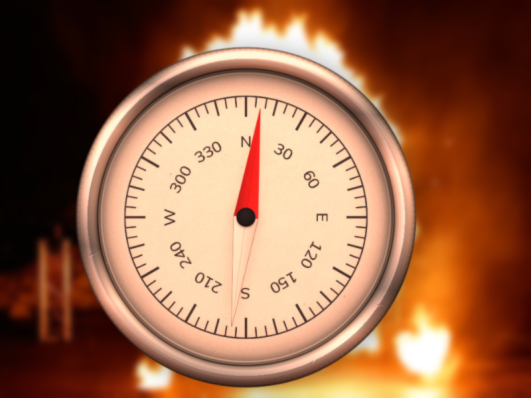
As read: 7.5 °
